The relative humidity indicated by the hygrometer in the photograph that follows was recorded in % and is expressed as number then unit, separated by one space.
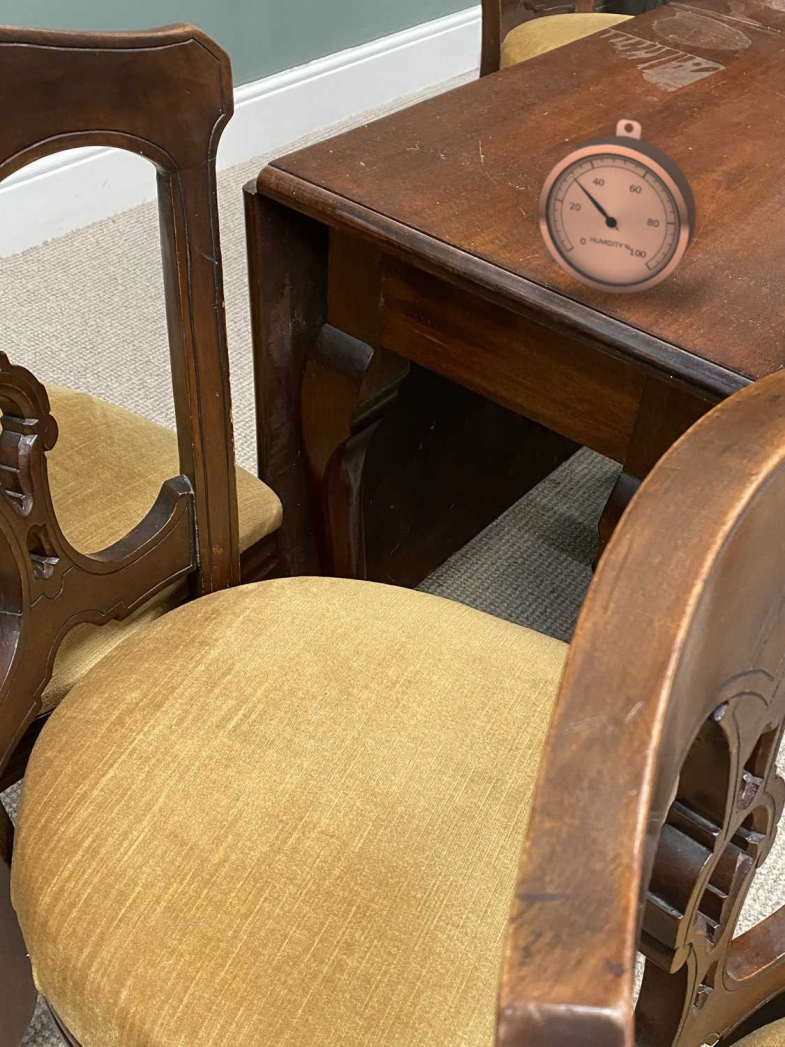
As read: 32 %
